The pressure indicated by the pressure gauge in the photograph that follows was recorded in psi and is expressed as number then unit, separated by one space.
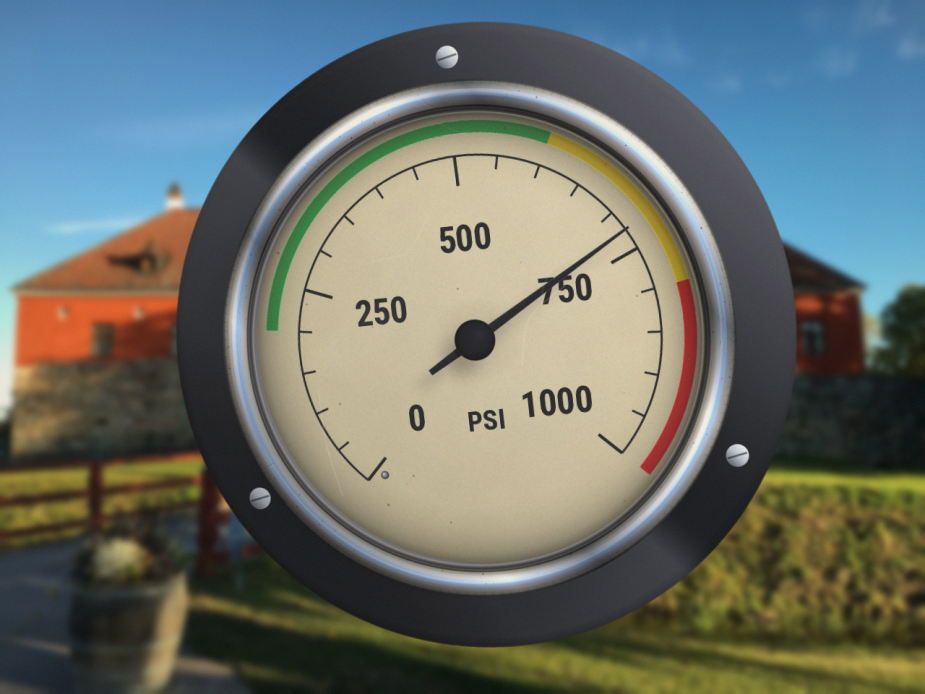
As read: 725 psi
